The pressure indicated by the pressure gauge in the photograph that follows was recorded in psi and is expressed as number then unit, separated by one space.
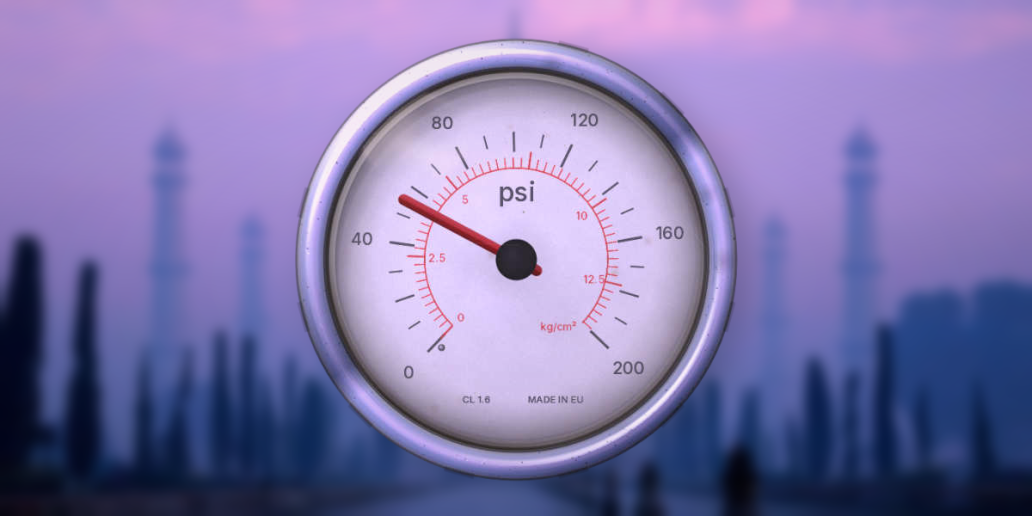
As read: 55 psi
